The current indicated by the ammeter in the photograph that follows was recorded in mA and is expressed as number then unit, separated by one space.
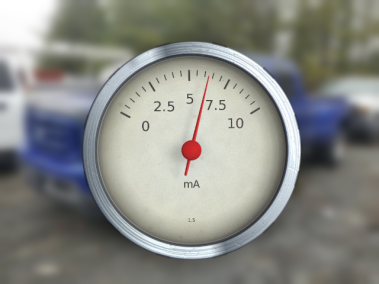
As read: 6.25 mA
